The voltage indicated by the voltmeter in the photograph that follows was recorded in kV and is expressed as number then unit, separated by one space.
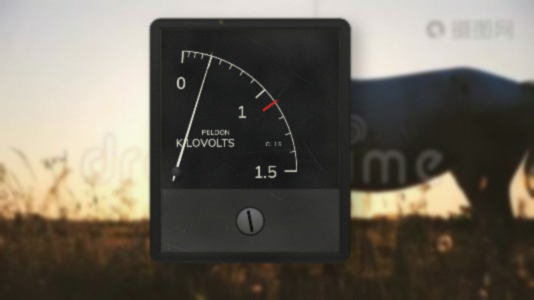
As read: 0.5 kV
